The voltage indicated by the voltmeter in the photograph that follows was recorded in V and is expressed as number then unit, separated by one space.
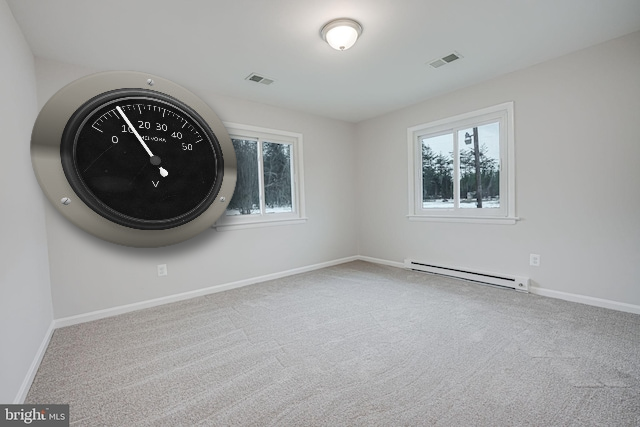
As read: 12 V
